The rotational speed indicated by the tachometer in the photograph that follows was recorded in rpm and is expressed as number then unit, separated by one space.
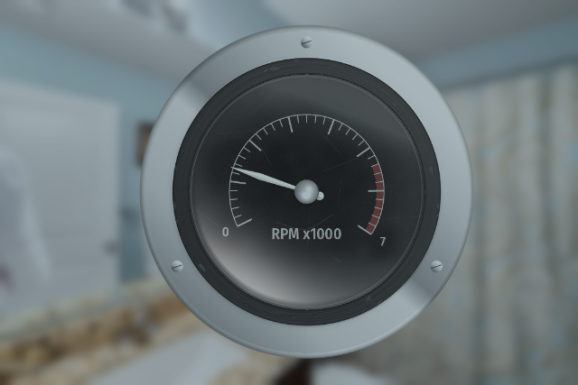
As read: 1300 rpm
